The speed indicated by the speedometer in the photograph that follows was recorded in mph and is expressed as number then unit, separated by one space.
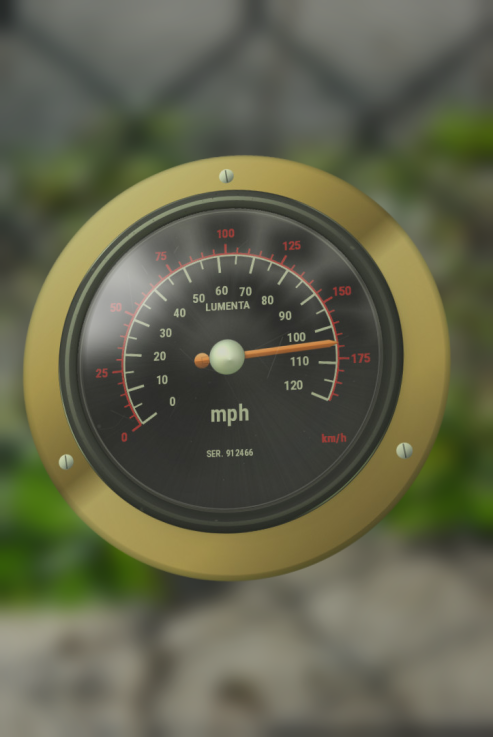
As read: 105 mph
